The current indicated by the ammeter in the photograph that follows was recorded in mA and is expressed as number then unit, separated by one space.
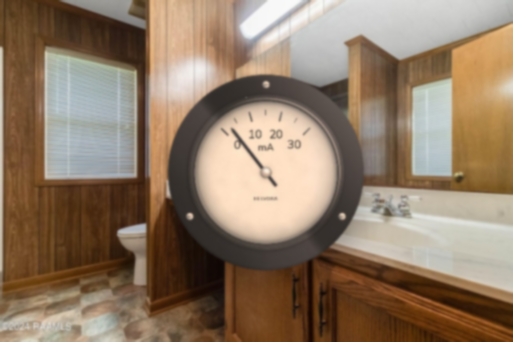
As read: 2.5 mA
